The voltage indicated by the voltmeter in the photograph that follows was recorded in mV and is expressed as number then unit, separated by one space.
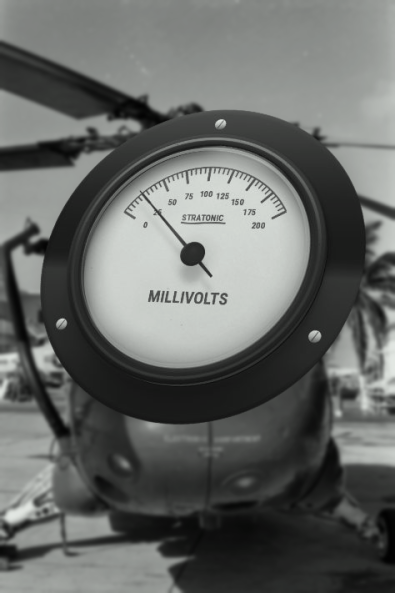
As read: 25 mV
